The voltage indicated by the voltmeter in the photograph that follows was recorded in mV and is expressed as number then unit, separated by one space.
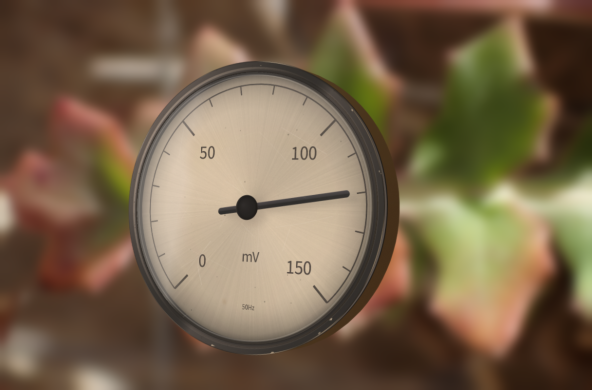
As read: 120 mV
